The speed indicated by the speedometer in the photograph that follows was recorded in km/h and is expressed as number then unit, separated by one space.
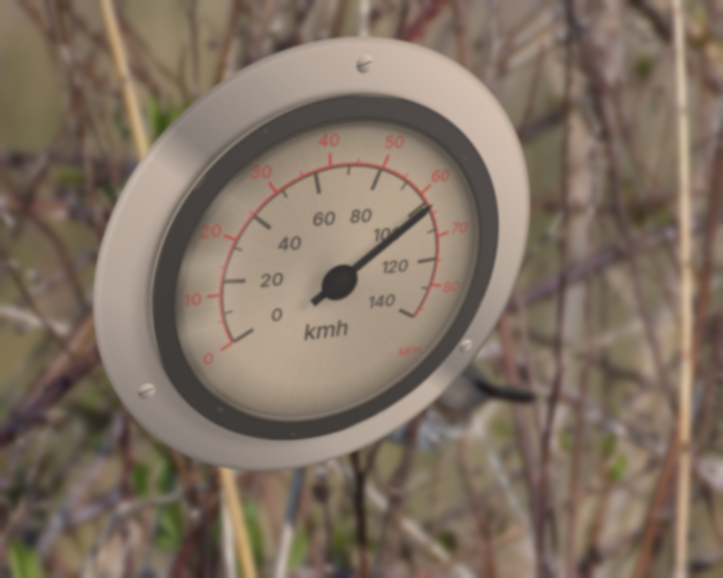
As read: 100 km/h
